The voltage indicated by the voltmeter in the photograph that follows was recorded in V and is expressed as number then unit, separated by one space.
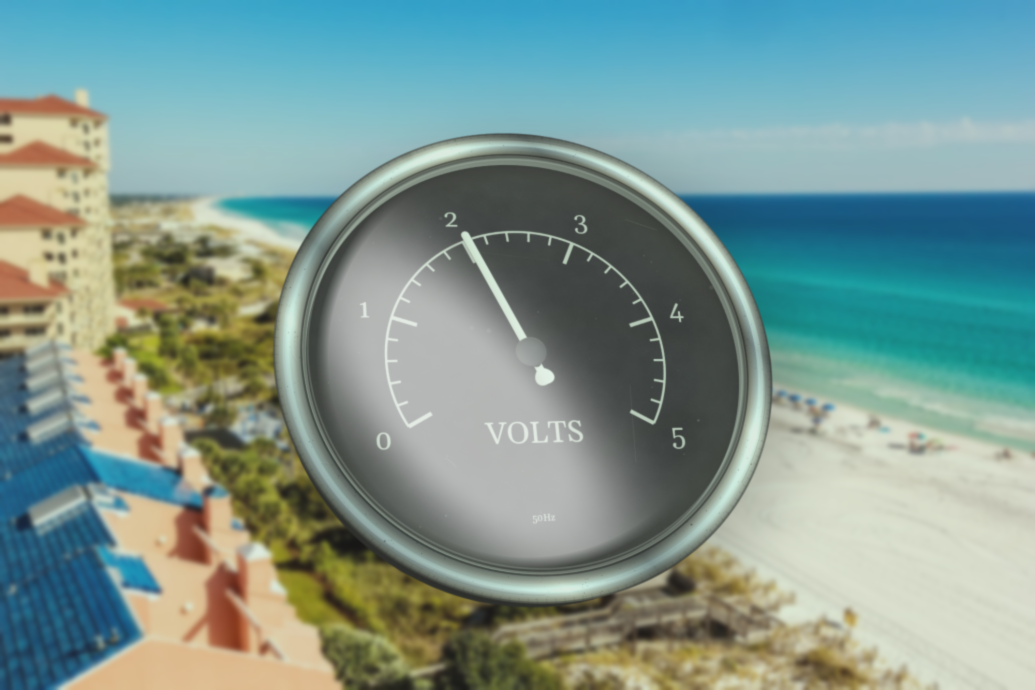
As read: 2 V
